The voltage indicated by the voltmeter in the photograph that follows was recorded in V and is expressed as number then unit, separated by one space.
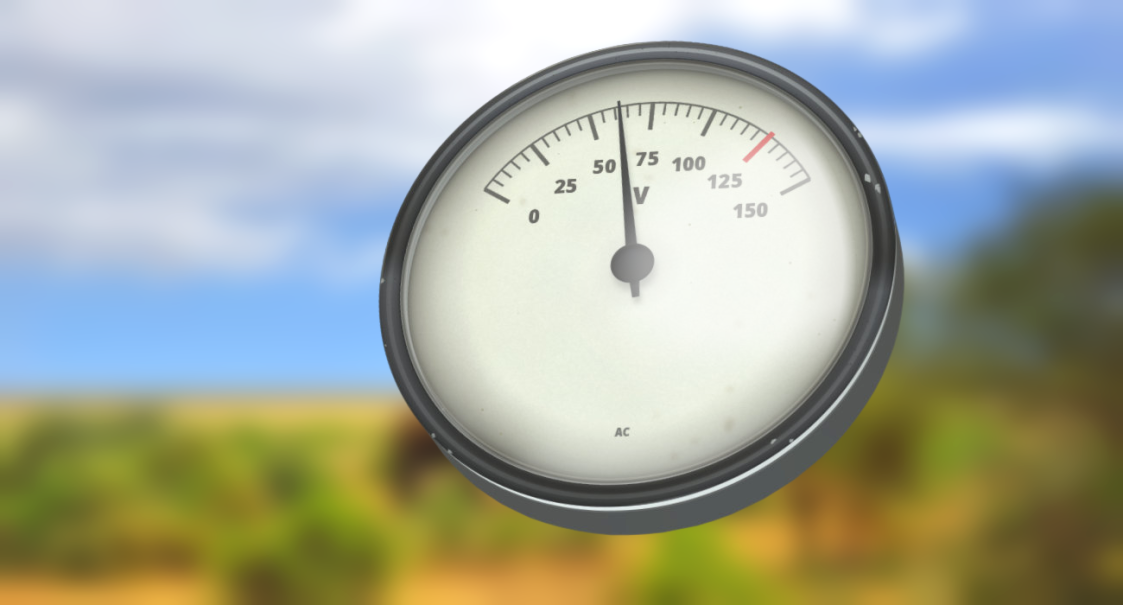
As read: 62.5 V
